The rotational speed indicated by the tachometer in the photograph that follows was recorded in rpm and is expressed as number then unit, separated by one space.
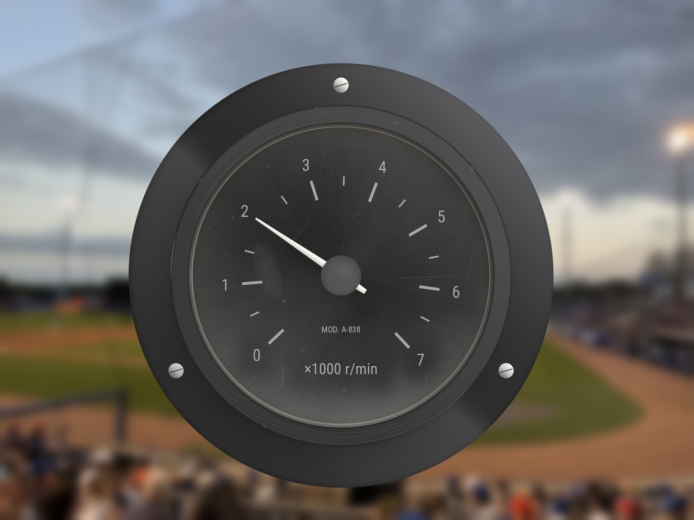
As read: 2000 rpm
